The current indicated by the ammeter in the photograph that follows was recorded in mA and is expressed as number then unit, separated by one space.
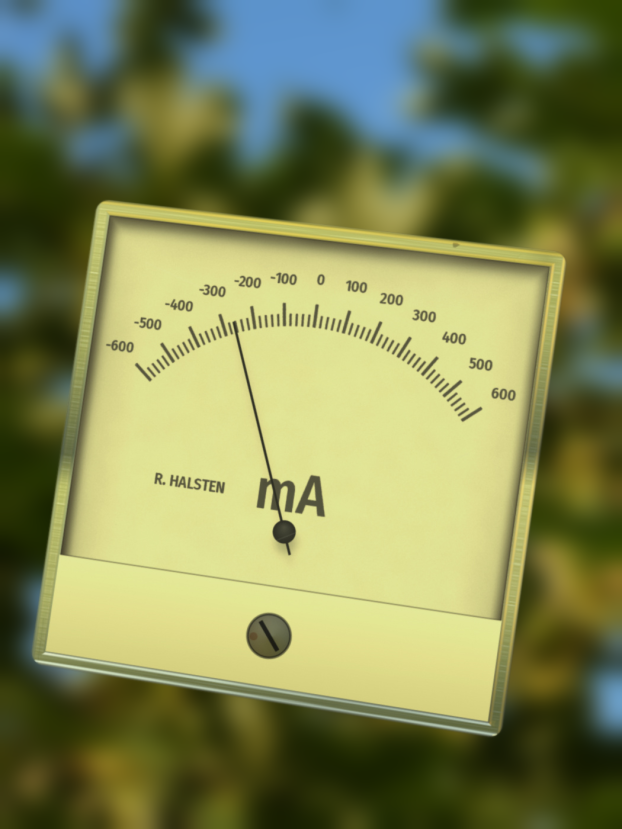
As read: -260 mA
